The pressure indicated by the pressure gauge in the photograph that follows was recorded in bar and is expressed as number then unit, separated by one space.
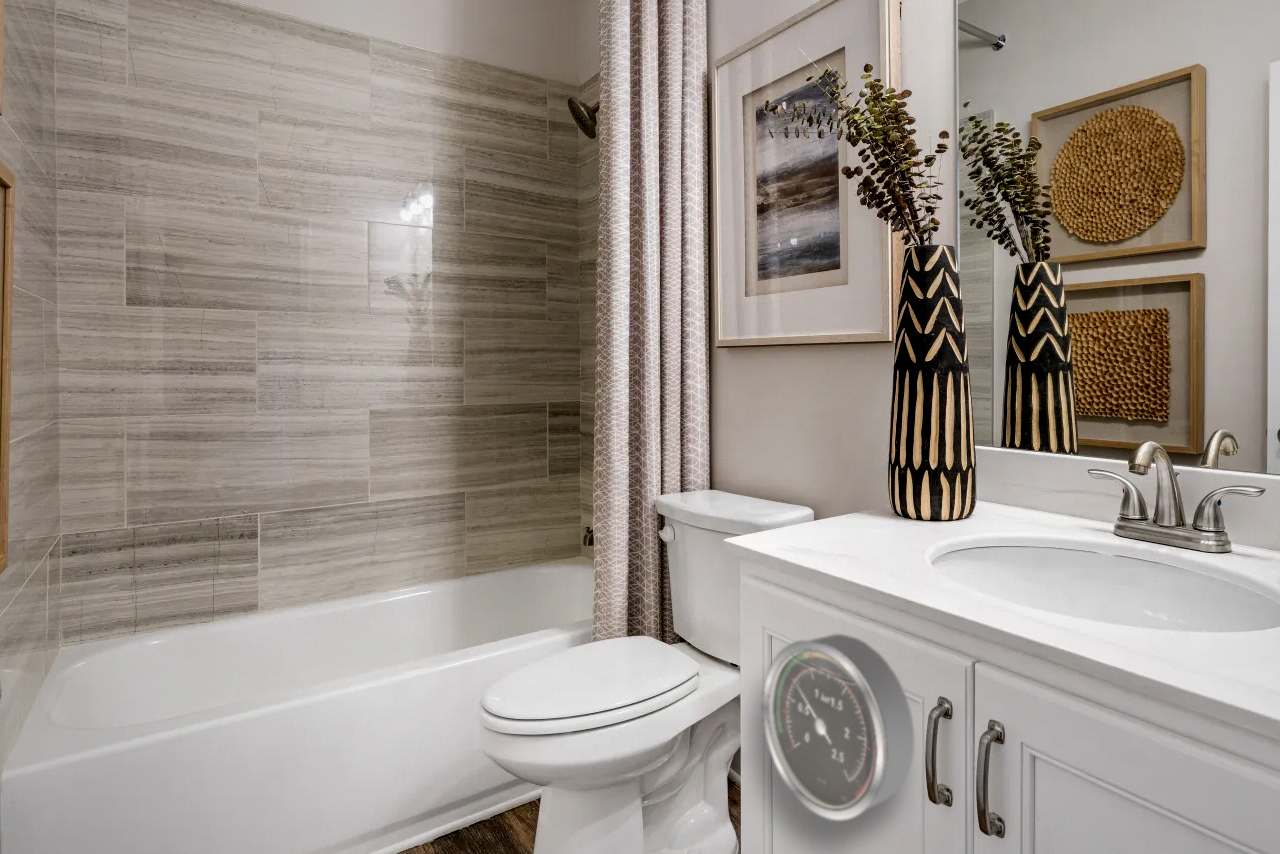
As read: 0.75 bar
